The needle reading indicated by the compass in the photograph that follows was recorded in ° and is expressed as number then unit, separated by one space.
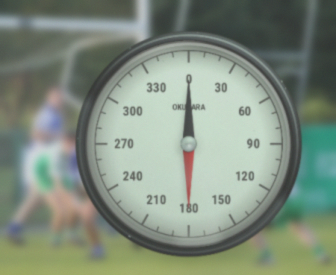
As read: 180 °
